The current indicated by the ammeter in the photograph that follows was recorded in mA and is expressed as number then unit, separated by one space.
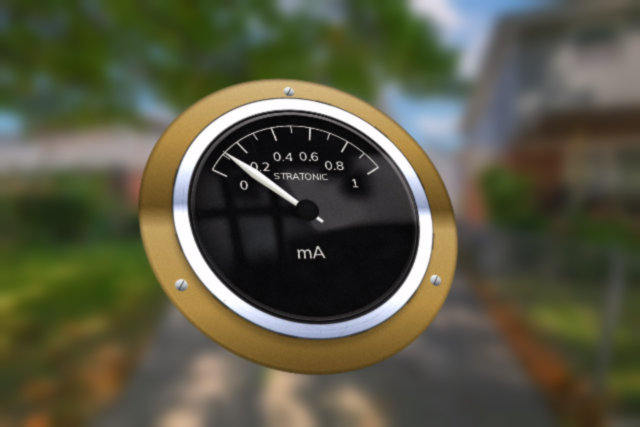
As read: 0.1 mA
